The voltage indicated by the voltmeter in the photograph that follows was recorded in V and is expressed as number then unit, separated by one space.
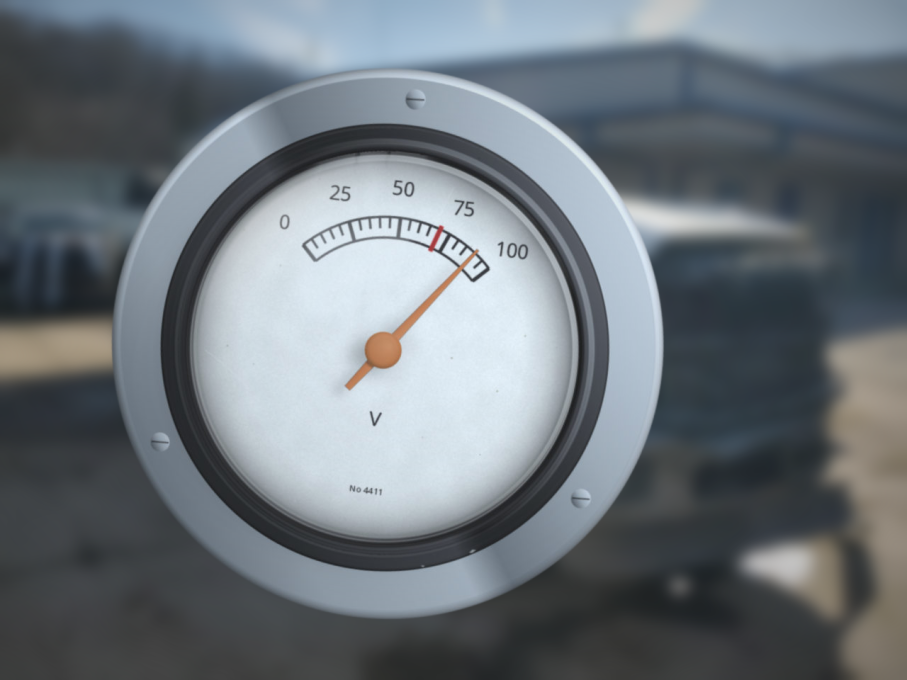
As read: 90 V
